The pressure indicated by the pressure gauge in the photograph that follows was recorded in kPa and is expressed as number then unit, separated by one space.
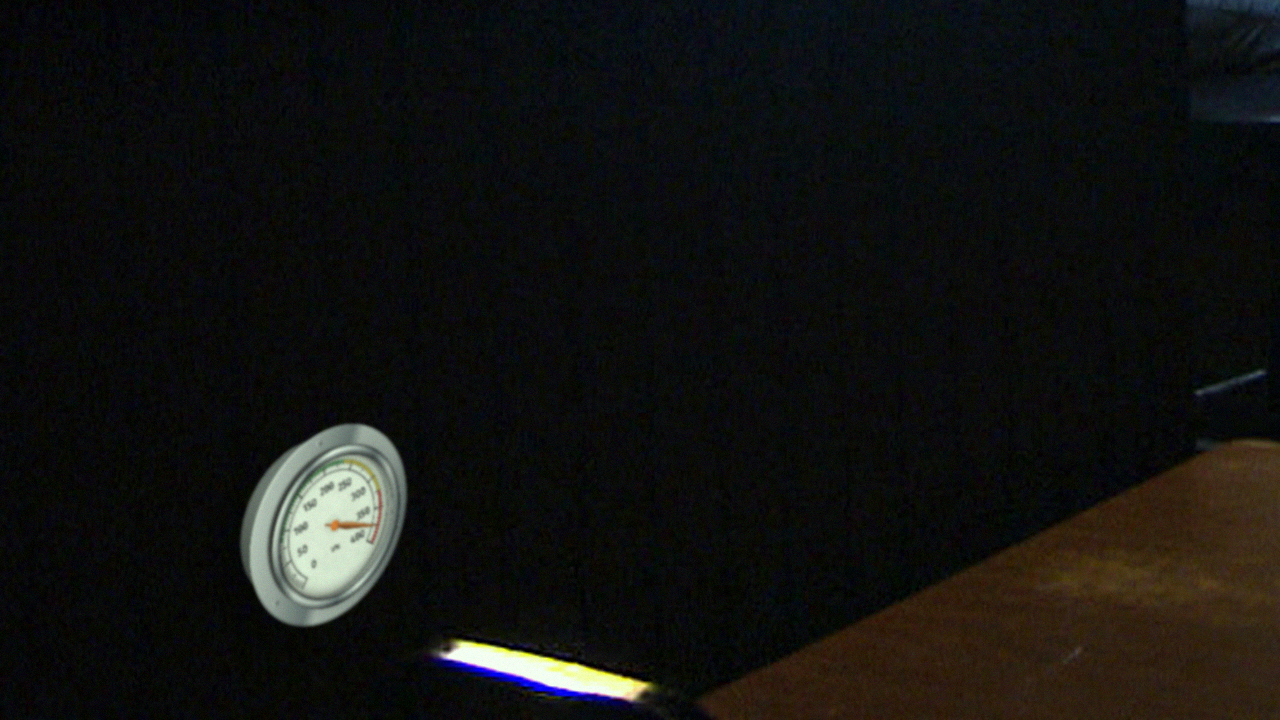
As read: 375 kPa
